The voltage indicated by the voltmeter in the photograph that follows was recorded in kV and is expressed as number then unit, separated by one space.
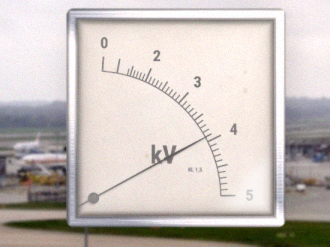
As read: 3.9 kV
